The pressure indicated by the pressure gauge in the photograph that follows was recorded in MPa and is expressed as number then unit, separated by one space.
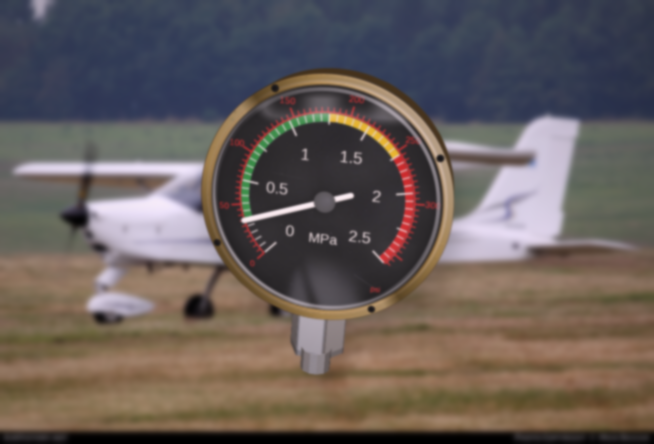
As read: 0.25 MPa
